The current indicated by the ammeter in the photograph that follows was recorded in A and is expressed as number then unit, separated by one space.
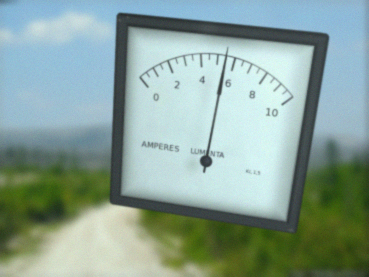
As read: 5.5 A
